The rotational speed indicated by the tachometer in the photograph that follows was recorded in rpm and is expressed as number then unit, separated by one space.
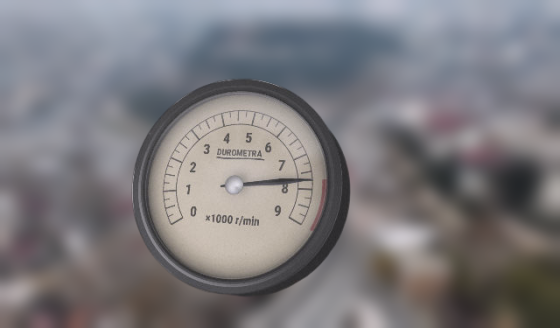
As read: 7750 rpm
